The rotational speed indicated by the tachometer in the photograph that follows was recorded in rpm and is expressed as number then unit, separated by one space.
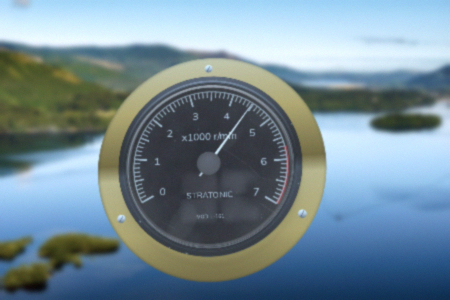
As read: 4500 rpm
